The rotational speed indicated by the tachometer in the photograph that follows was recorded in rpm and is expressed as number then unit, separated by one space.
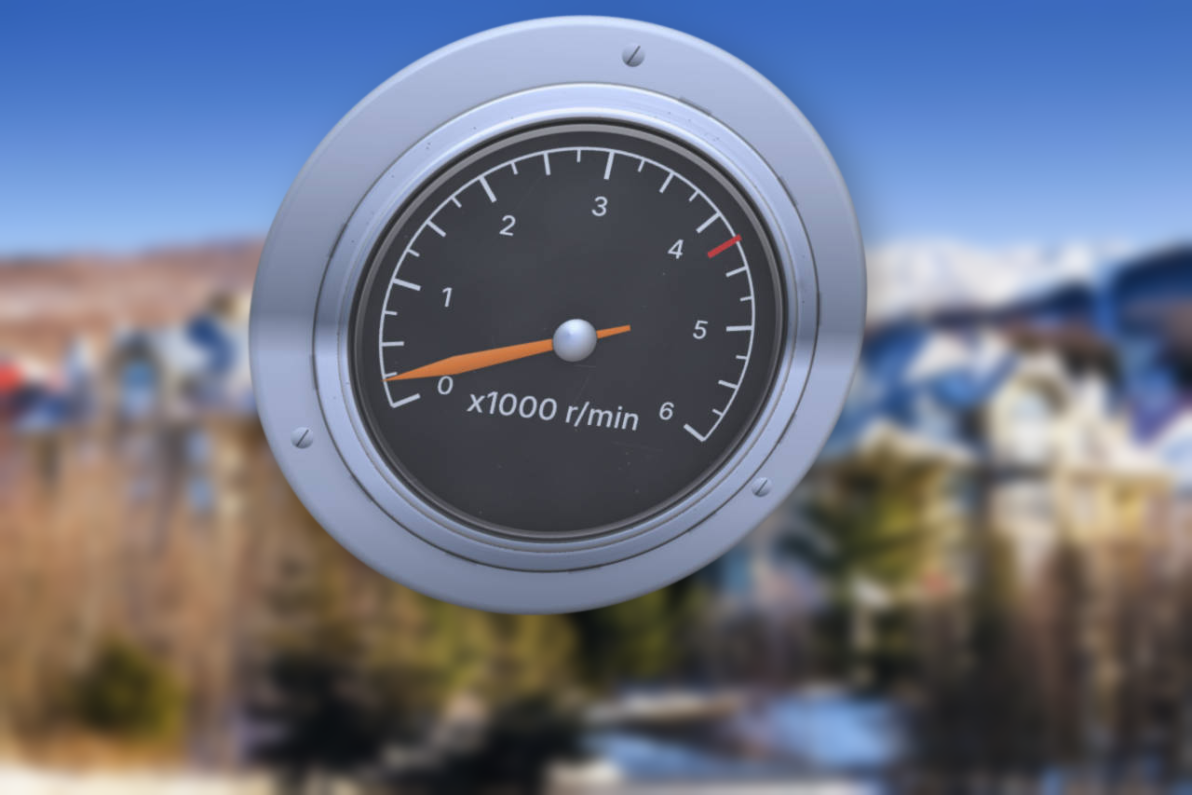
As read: 250 rpm
